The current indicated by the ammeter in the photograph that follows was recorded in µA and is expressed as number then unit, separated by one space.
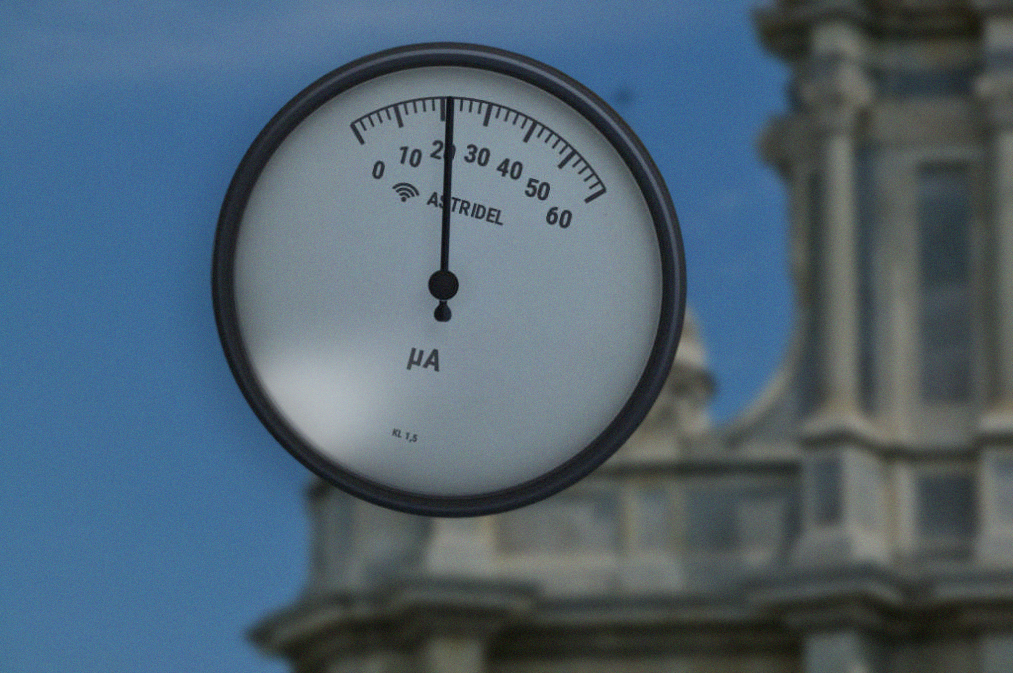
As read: 22 µA
